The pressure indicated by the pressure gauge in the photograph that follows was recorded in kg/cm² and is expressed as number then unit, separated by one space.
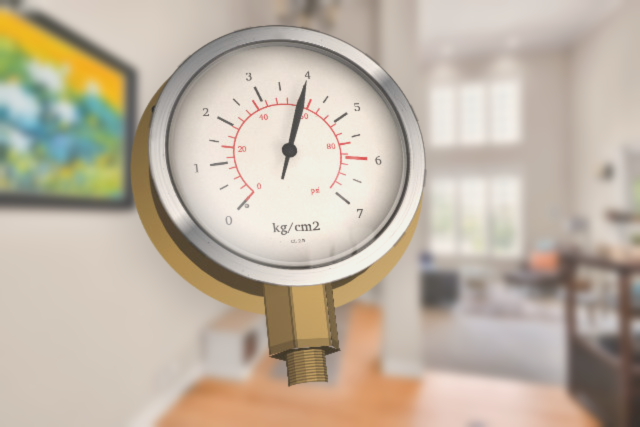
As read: 4 kg/cm²
